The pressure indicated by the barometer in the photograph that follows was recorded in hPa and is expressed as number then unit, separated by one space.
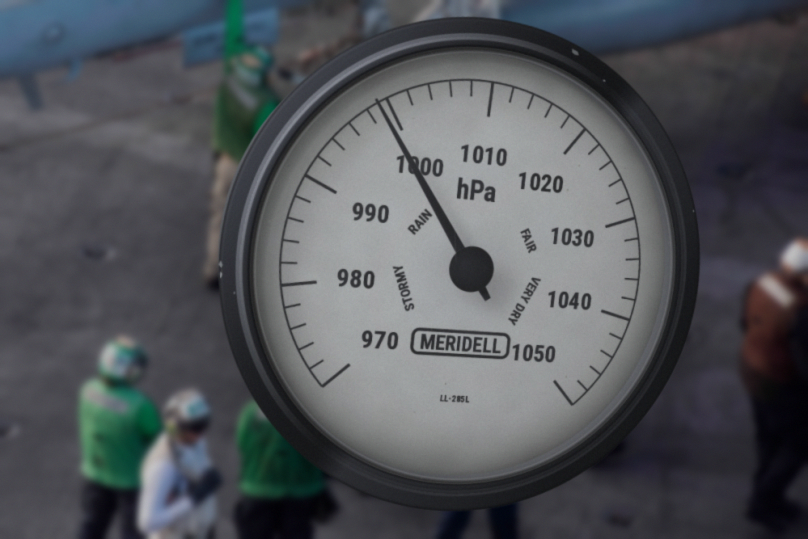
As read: 999 hPa
